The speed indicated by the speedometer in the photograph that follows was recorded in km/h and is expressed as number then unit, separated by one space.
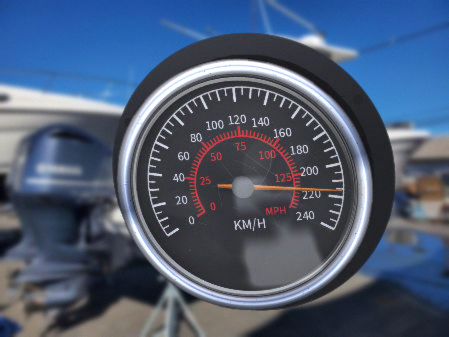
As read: 215 km/h
